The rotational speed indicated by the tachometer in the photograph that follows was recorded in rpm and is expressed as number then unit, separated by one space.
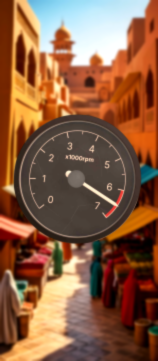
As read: 6500 rpm
